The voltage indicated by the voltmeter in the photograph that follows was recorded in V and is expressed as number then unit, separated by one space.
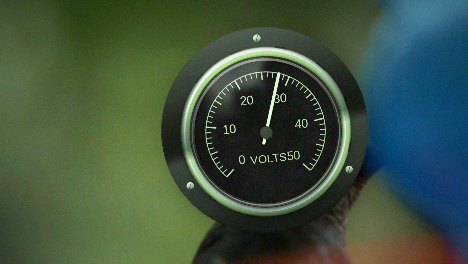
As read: 28 V
